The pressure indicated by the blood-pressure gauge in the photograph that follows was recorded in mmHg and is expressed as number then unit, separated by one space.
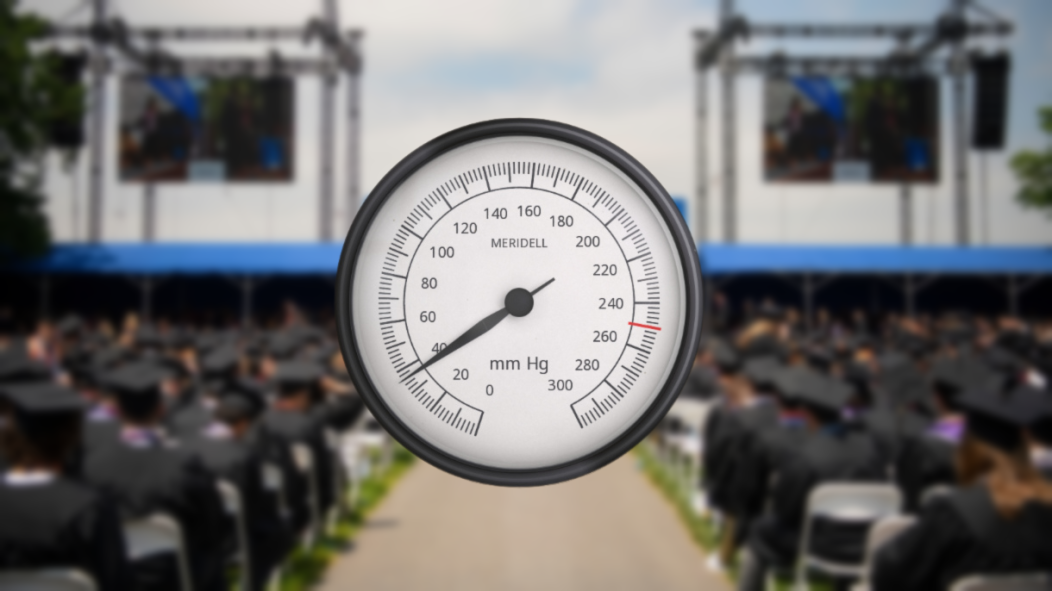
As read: 36 mmHg
